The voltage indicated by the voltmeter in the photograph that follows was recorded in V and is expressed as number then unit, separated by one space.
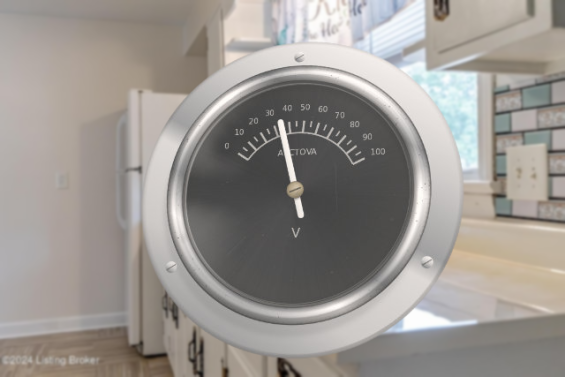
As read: 35 V
